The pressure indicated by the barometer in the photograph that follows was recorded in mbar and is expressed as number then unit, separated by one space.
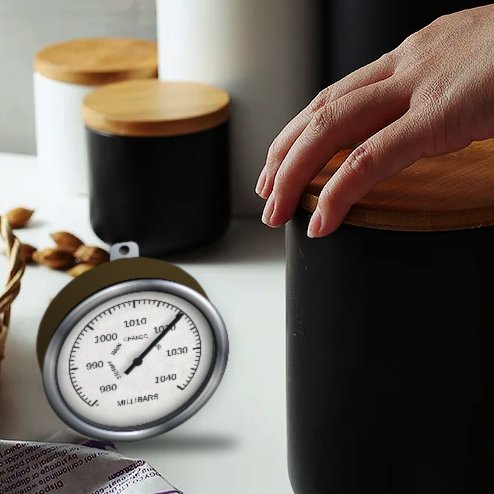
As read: 1020 mbar
